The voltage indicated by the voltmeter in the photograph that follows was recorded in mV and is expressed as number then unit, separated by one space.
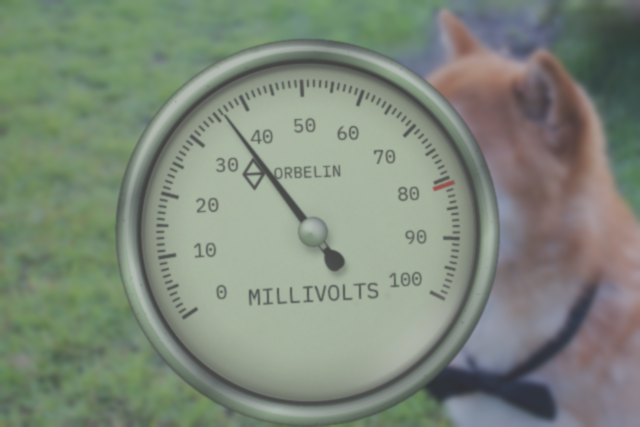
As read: 36 mV
